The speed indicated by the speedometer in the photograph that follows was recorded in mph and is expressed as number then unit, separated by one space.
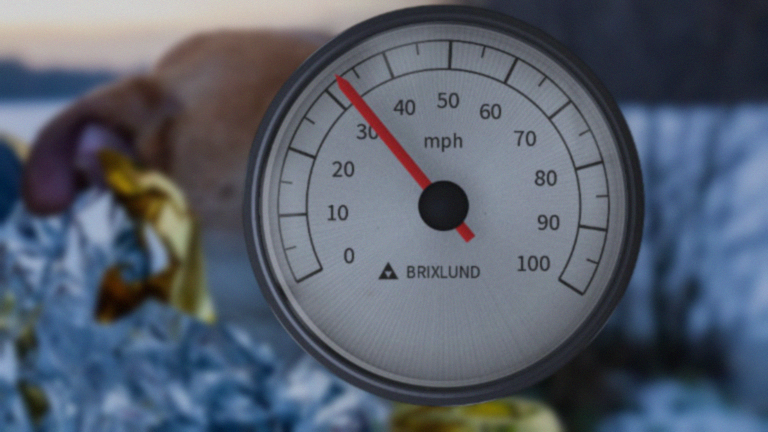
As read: 32.5 mph
